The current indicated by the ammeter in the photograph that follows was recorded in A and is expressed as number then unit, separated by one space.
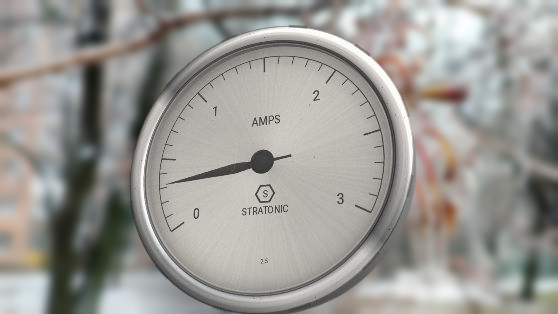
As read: 0.3 A
